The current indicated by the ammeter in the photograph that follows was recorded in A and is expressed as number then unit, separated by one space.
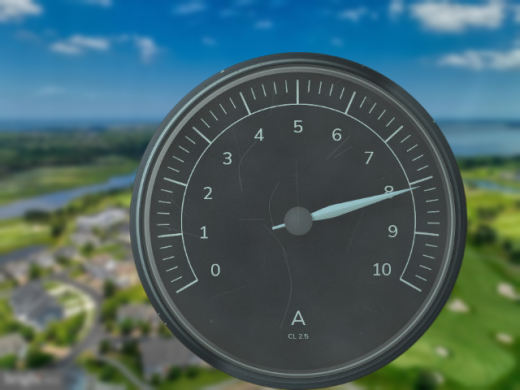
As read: 8.1 A
